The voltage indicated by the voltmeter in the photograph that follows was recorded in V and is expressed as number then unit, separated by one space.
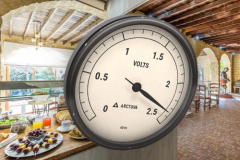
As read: 2.35 V
